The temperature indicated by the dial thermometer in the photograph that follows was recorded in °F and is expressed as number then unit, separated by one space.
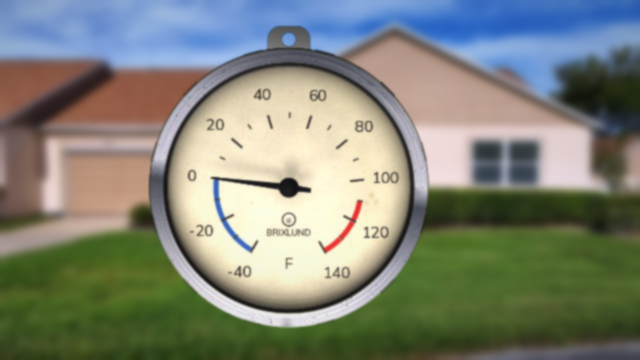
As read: 0 °F
